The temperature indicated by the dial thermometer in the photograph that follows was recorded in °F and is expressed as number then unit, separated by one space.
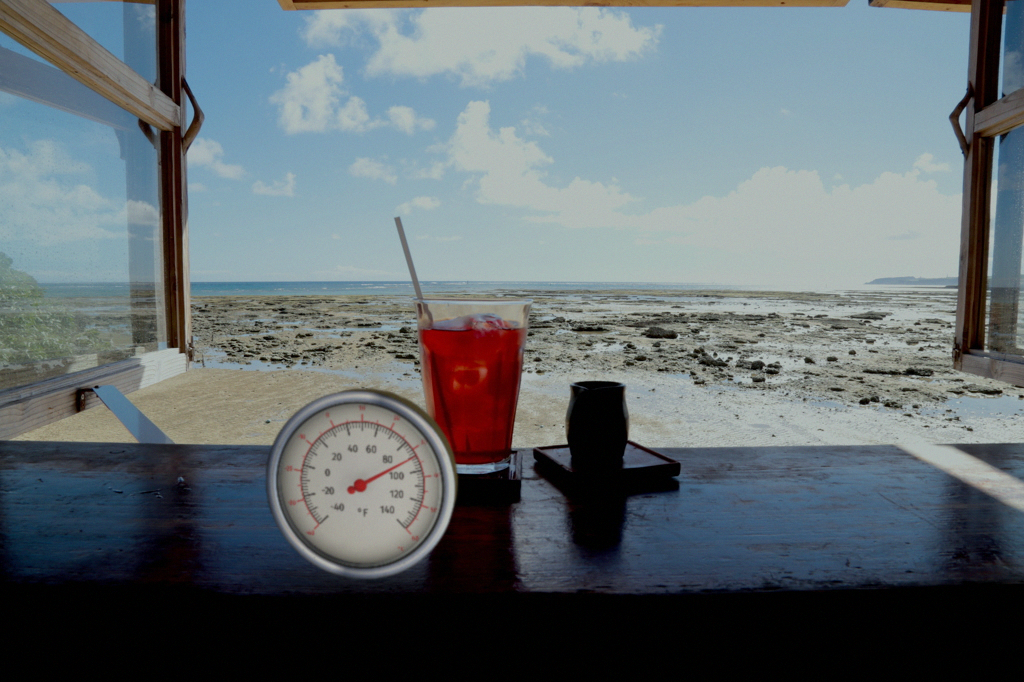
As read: 90 °F
